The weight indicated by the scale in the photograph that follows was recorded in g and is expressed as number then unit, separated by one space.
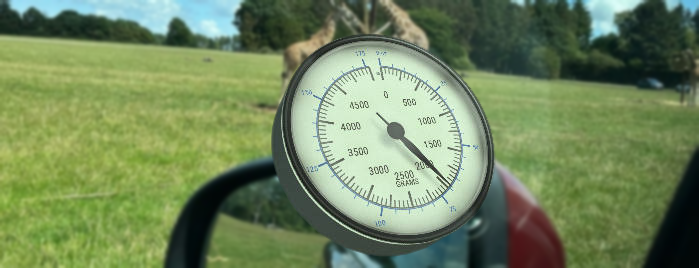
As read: 2000 g
